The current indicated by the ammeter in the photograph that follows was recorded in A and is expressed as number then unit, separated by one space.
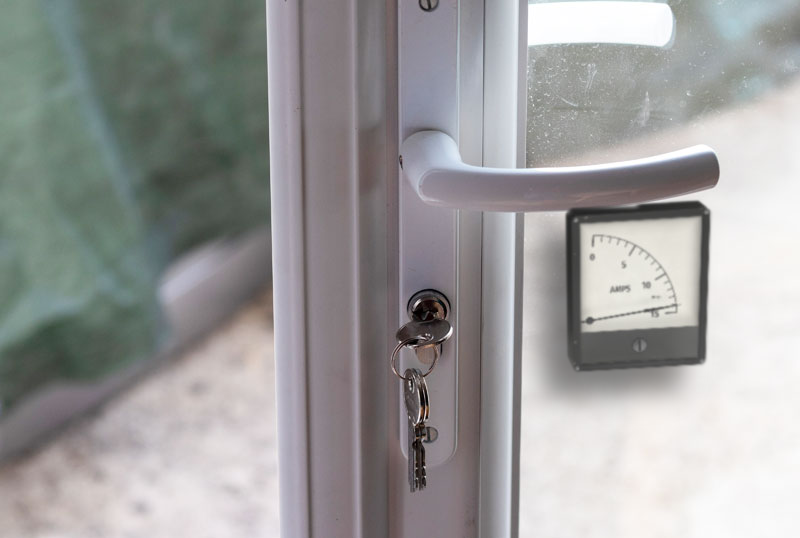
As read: 14 A
